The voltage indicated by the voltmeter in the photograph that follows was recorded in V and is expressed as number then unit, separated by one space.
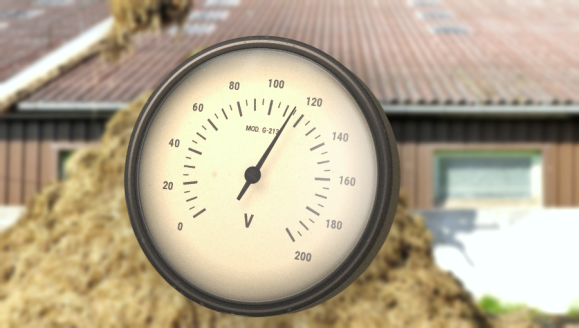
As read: 115 V
